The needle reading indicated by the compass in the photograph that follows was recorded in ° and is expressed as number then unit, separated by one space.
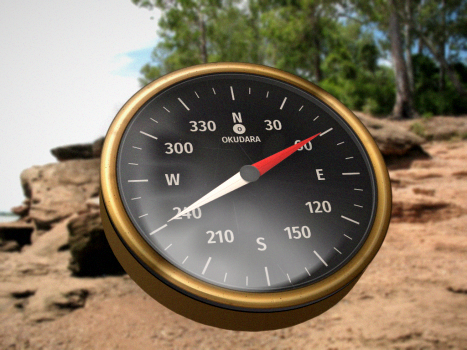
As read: 60 °
